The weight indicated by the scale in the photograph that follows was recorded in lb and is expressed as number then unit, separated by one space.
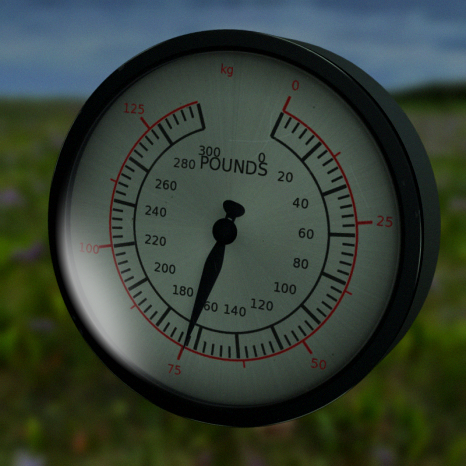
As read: 164 lb
